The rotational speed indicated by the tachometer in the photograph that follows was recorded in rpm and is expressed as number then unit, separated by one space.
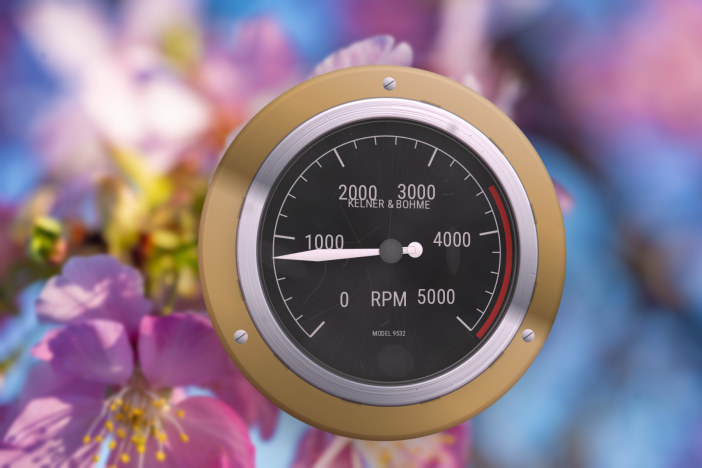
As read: 800 rpm
